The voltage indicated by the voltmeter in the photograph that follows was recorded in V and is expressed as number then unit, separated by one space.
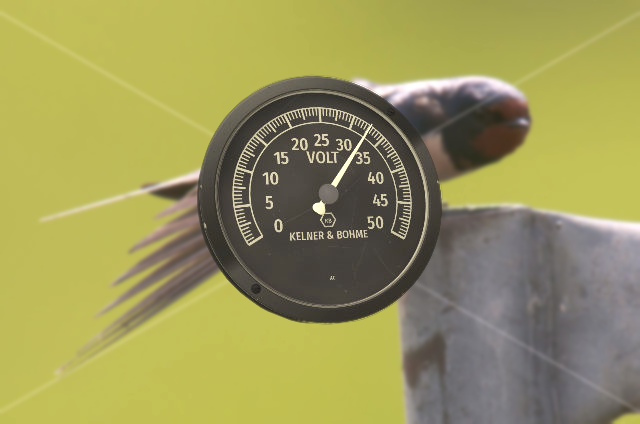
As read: 32.5 V
